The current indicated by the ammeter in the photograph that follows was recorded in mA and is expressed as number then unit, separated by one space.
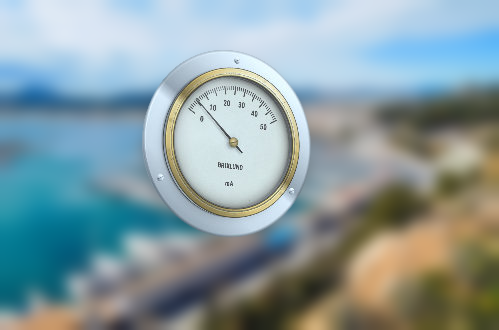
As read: 5 mA
